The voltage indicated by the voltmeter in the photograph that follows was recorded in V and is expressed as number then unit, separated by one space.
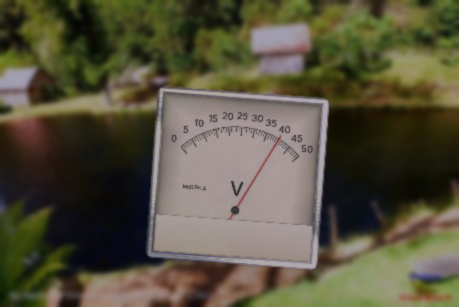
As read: 40 V
